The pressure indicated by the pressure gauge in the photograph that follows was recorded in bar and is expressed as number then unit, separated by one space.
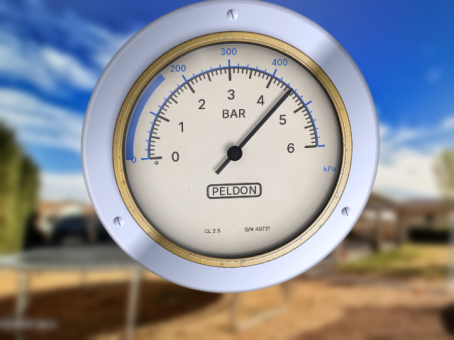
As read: 4.5 bar
